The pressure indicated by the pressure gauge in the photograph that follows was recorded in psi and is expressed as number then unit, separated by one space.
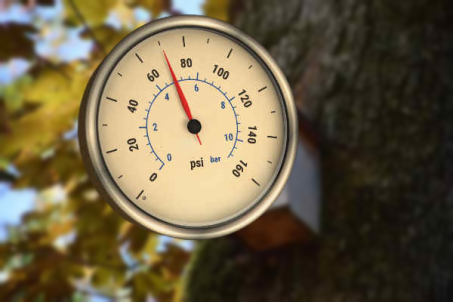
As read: 70 psi
